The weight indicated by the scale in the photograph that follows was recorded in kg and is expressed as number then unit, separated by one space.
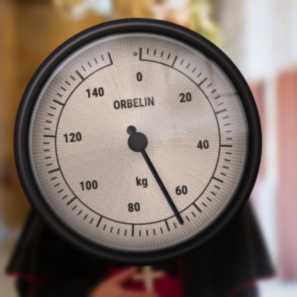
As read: 66 kg
